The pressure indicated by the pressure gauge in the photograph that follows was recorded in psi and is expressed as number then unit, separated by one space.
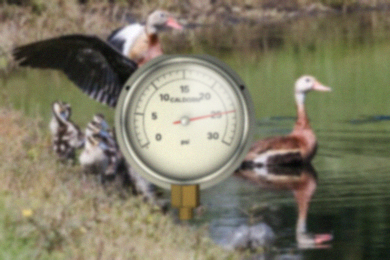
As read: 25 psi
